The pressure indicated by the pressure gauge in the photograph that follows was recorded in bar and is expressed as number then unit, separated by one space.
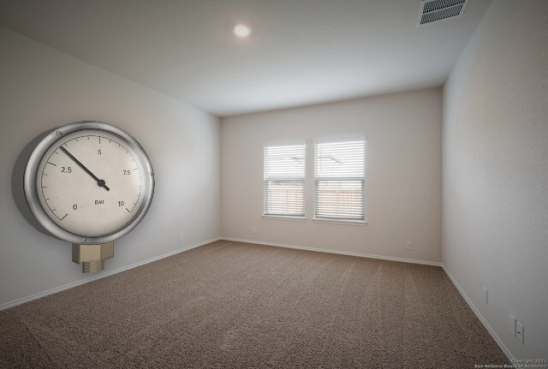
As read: 3.25 bar
